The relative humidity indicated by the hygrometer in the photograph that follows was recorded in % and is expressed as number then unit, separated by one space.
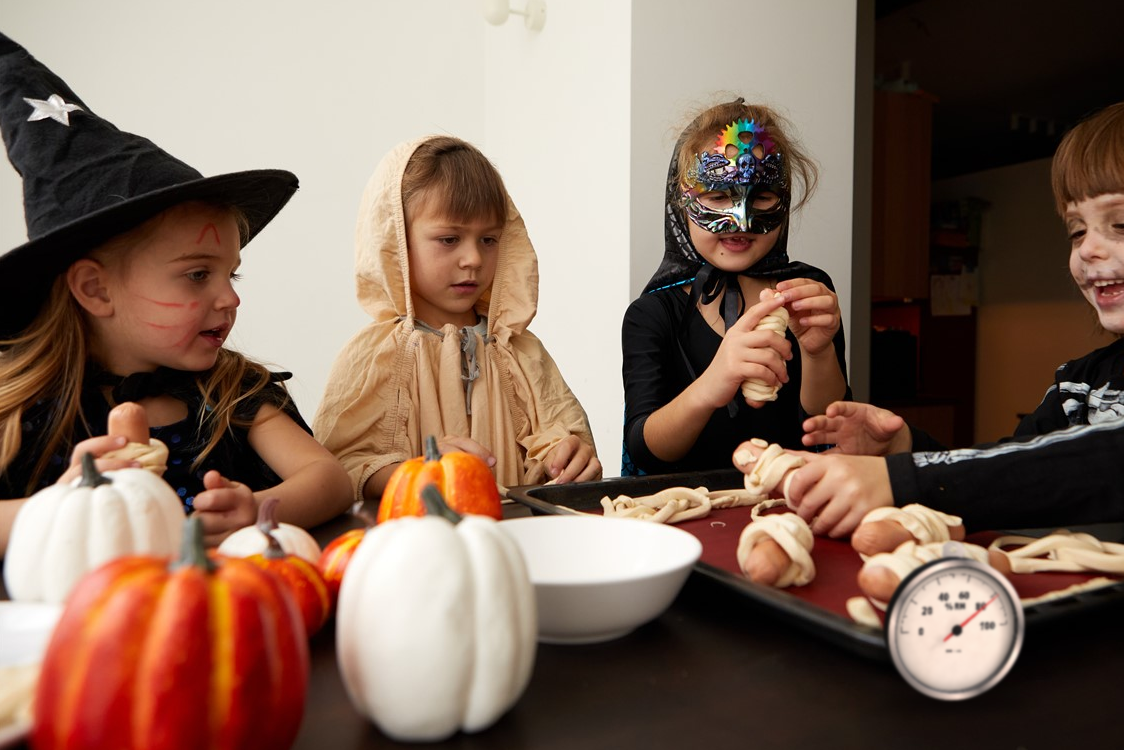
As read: 80 %
